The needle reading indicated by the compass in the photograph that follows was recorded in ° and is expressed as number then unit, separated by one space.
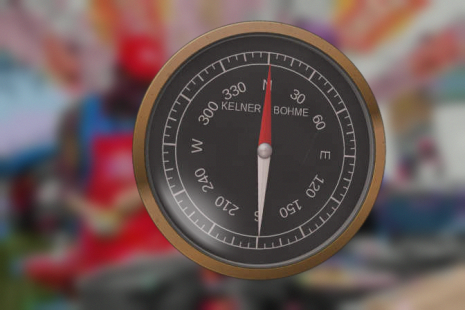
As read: 0 °
